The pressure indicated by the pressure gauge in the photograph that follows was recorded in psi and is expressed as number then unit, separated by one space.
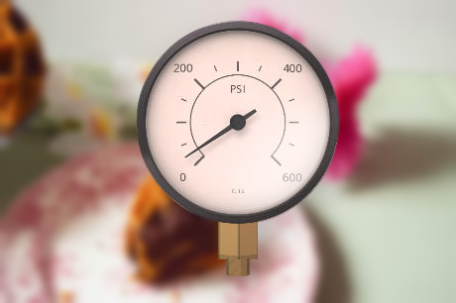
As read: 25 psi
